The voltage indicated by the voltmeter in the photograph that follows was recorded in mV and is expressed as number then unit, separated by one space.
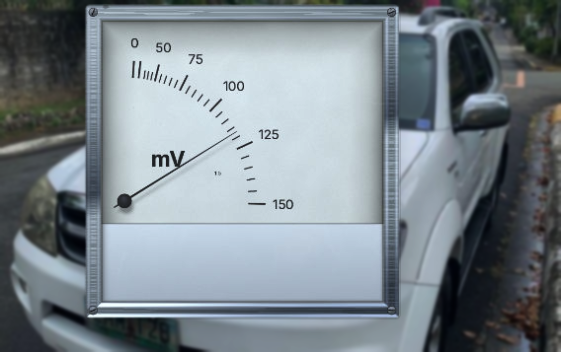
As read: 117.5 mV
